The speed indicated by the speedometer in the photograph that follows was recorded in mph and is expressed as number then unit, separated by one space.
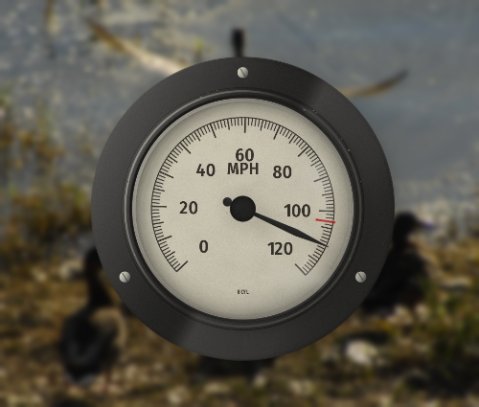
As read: 110 mph
